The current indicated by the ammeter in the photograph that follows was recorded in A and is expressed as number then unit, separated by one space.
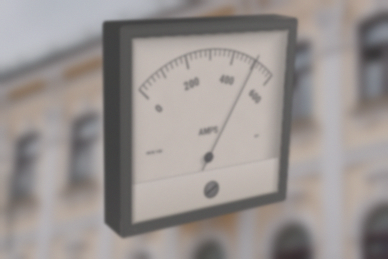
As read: 500 A
